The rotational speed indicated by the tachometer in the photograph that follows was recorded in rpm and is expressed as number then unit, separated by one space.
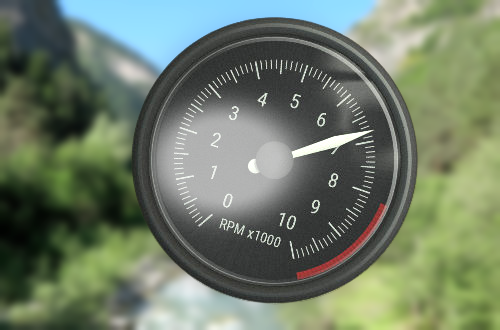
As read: 6800 rpm
